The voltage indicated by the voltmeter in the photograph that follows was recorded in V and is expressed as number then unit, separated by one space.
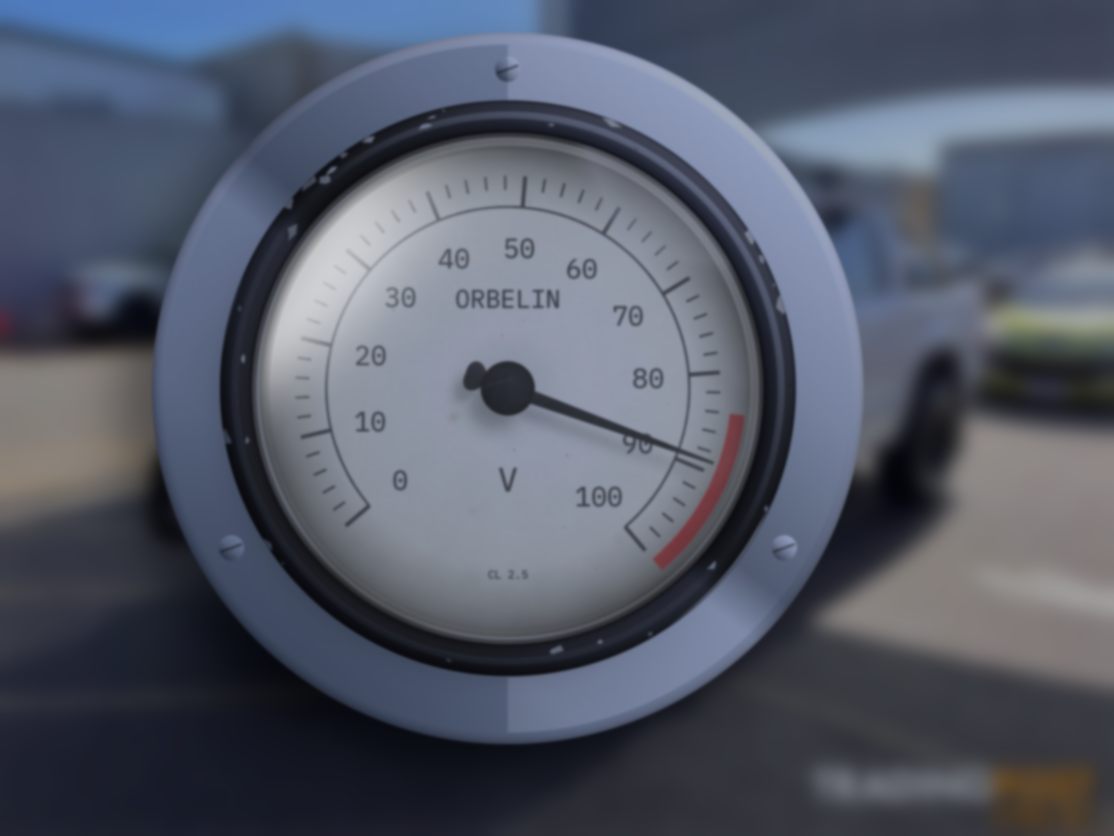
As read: 89 V
